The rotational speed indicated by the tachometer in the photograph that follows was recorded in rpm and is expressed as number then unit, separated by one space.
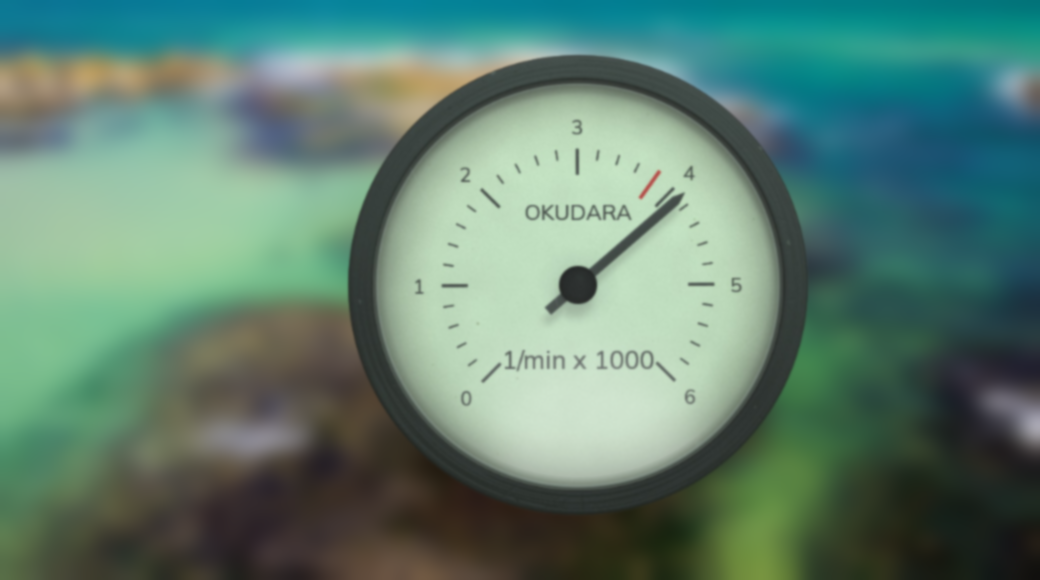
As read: 4100 rpm
